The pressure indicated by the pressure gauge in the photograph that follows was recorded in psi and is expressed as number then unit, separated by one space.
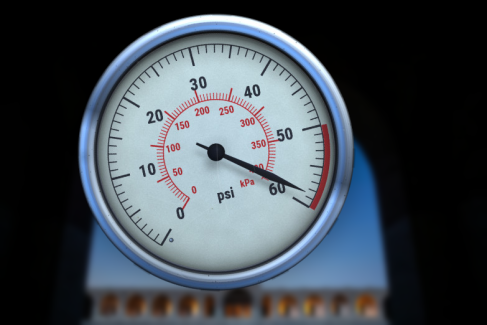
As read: 58.5 psi
